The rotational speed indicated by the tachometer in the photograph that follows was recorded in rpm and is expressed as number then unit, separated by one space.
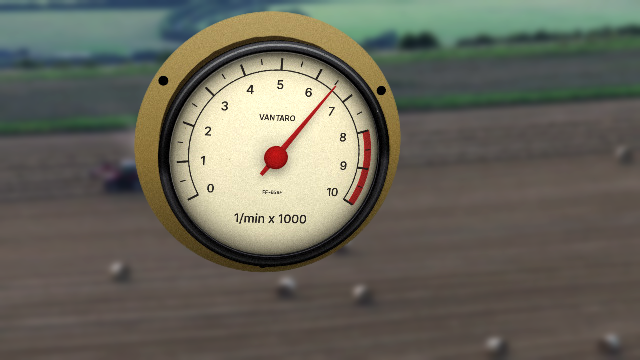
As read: 6500 rpm
